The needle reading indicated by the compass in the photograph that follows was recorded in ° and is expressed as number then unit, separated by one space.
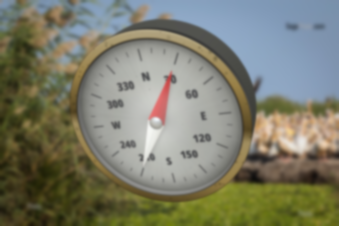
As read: 30 °
